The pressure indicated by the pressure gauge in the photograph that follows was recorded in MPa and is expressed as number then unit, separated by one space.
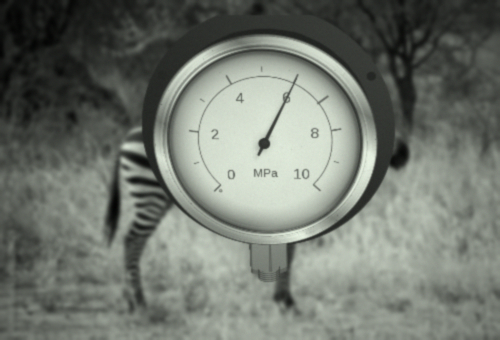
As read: 6 MPa
